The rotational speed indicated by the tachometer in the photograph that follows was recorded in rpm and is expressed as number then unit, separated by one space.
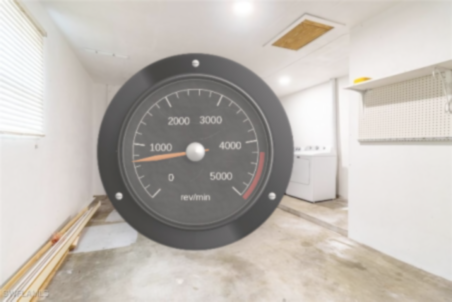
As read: 700 rpm
